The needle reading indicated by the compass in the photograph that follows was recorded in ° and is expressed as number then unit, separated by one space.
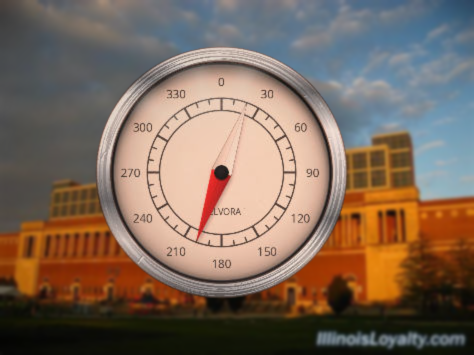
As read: 200 °
